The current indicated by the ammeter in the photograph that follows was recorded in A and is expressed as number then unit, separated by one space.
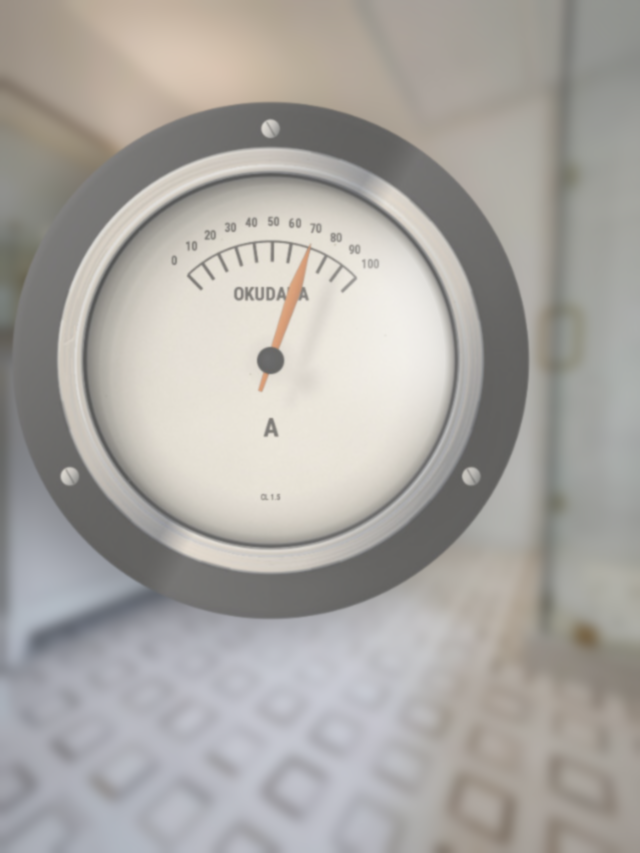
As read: 70 A
